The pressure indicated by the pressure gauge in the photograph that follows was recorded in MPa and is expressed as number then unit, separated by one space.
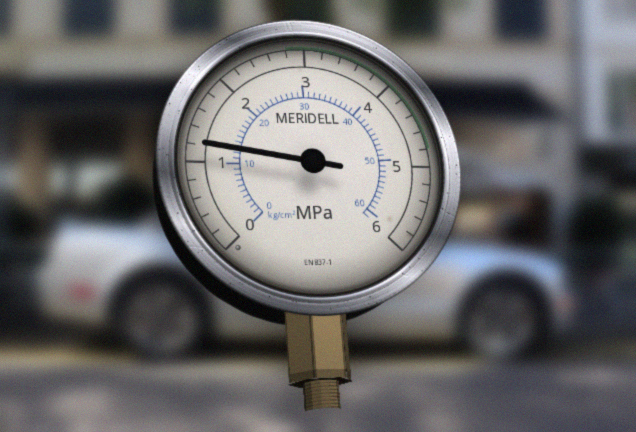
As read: 1.2 MPa
